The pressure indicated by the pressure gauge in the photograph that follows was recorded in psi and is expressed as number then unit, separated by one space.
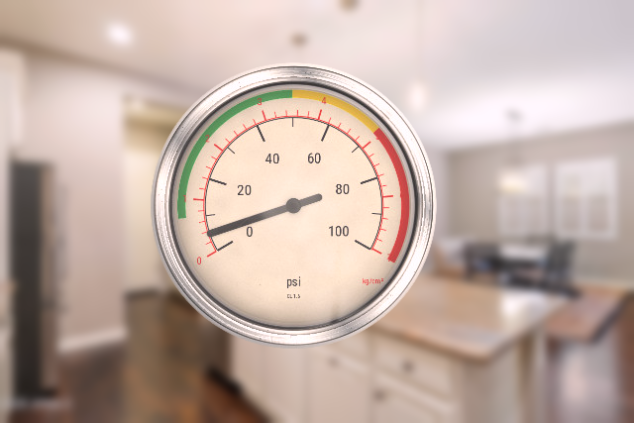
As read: 5 psi
